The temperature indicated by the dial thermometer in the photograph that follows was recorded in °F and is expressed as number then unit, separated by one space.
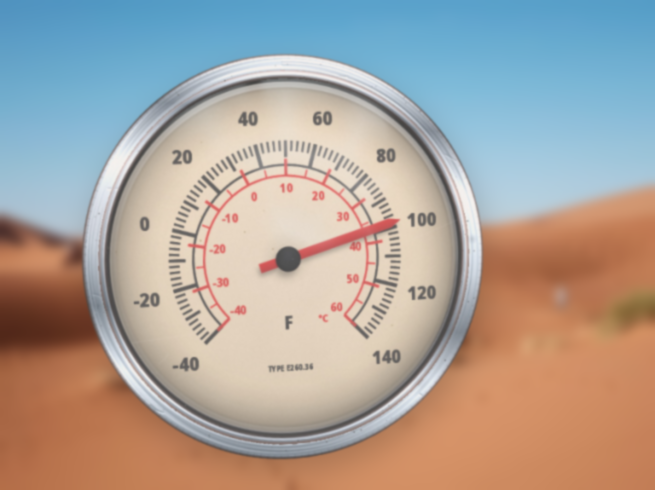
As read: 98 °F
